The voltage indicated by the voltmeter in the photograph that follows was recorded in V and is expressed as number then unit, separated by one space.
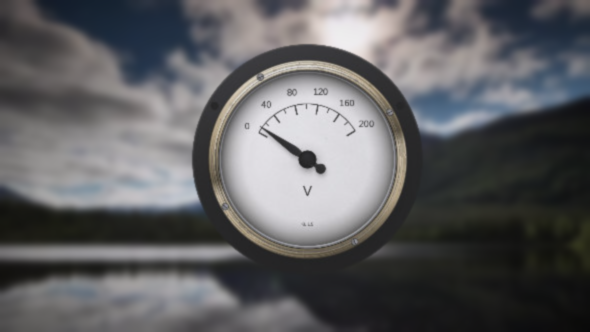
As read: 10 V
